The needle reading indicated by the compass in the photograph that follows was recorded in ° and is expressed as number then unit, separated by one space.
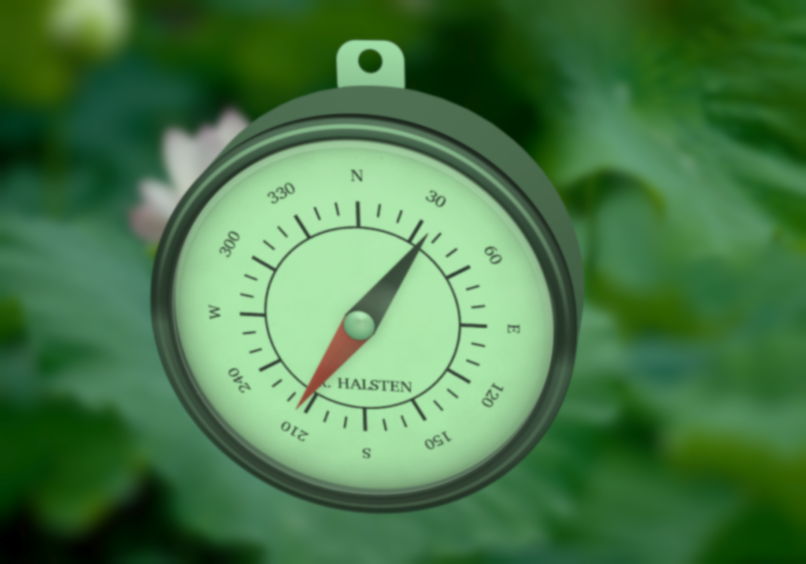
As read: 215 °
